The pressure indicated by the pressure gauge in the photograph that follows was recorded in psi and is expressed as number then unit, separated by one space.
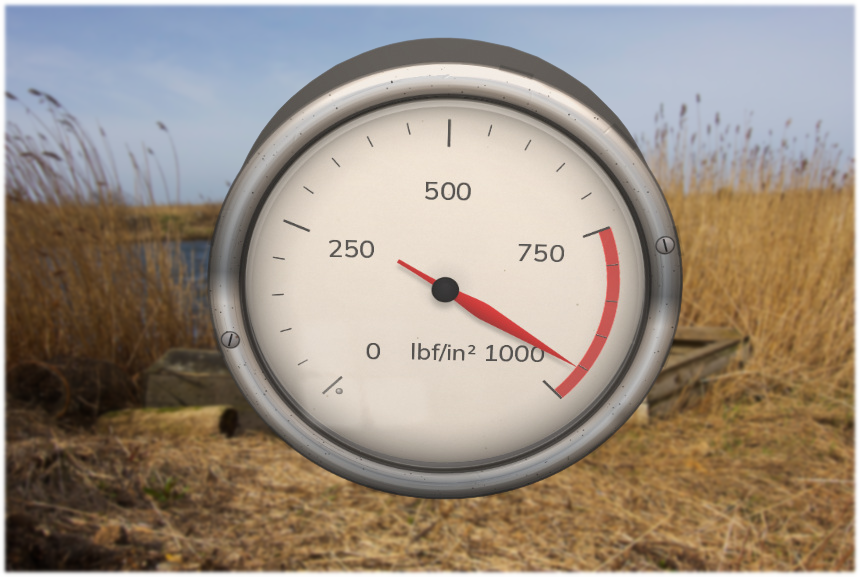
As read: 950 psi
